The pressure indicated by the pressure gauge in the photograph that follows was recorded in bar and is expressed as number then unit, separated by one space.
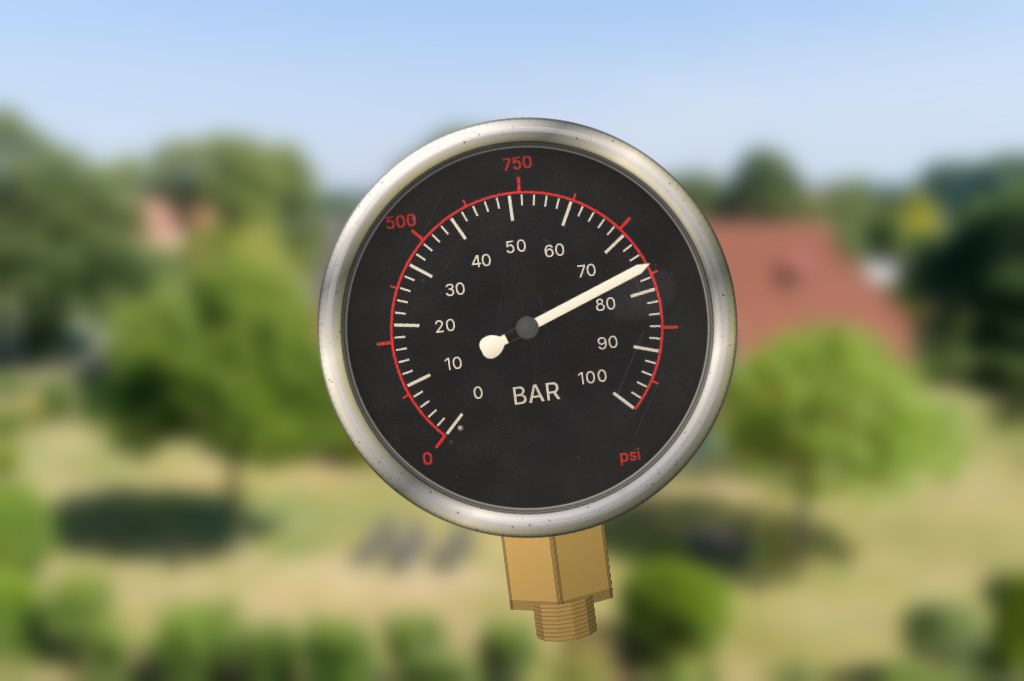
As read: 76 bar
